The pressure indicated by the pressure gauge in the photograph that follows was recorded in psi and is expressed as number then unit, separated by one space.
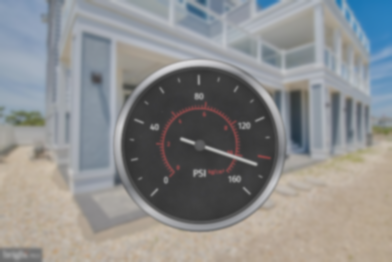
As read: 145 psi
